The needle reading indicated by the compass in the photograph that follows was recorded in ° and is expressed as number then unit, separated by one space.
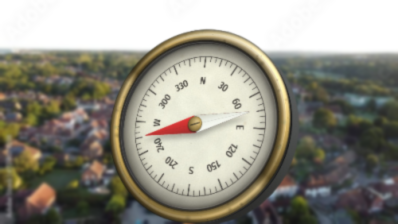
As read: 255 °
